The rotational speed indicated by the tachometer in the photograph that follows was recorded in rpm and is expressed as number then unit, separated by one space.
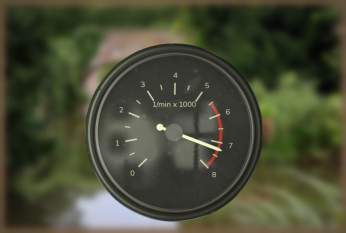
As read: 7250 rpm
